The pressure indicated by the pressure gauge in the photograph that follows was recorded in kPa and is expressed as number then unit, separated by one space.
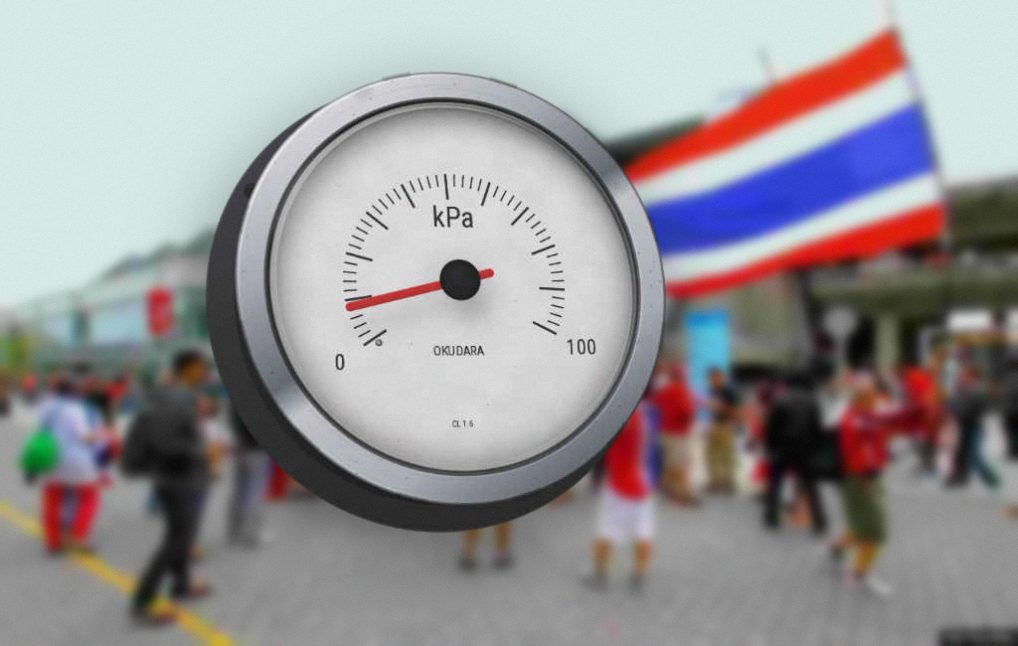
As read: 8 kPa
